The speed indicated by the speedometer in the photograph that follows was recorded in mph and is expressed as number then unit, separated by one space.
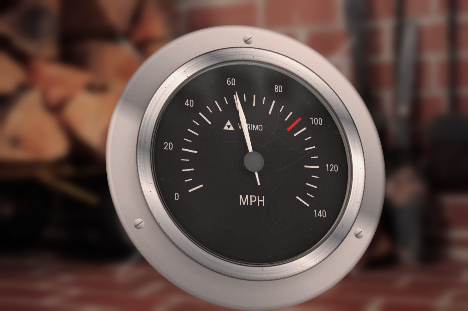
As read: 60 mph
